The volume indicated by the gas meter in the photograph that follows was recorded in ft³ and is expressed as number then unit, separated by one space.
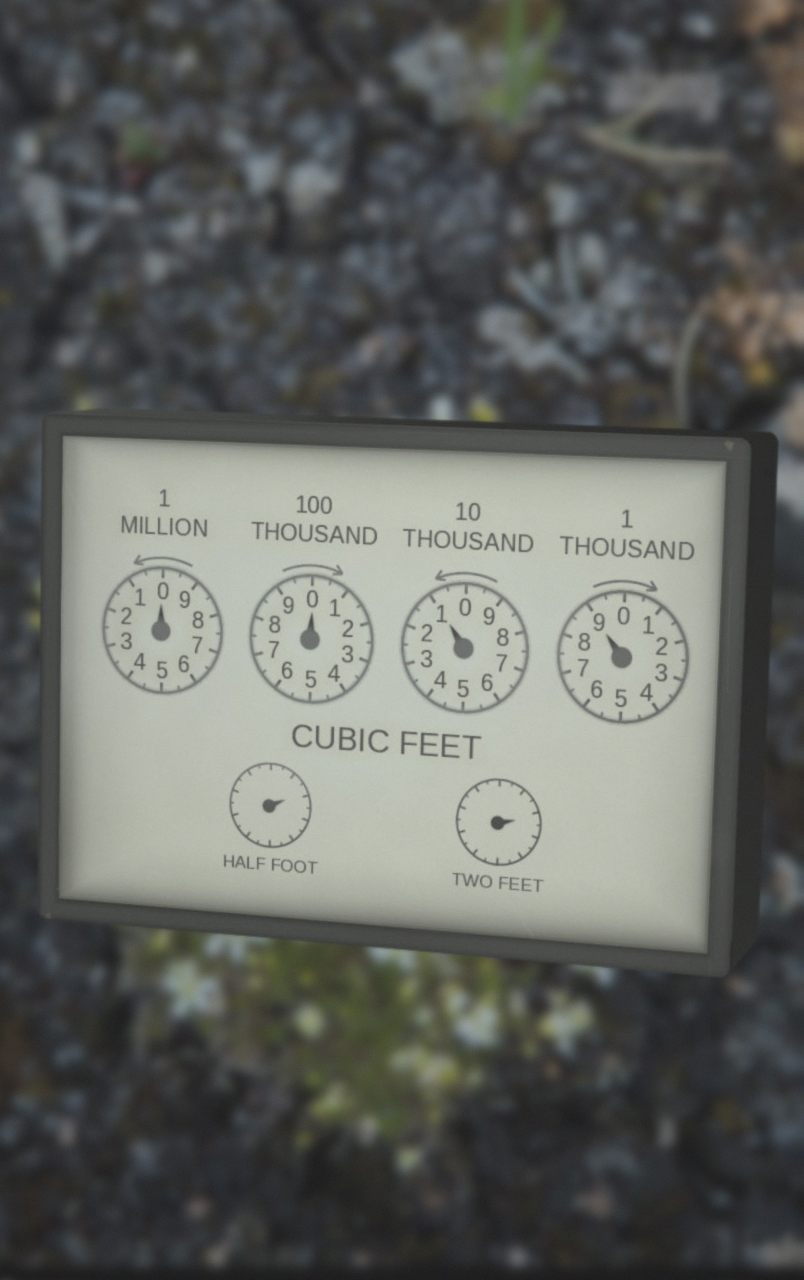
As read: 900 ft³
